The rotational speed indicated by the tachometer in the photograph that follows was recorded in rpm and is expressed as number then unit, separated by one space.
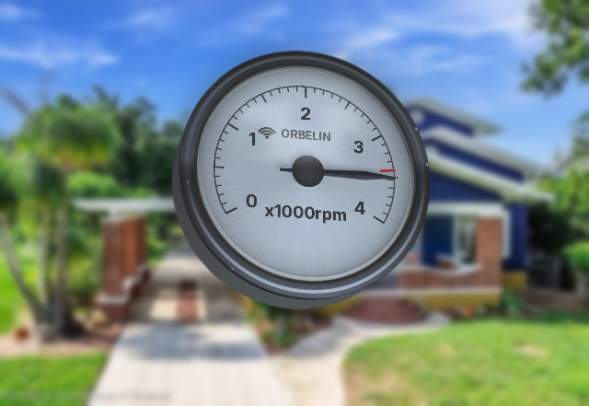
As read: 3500 rpm
